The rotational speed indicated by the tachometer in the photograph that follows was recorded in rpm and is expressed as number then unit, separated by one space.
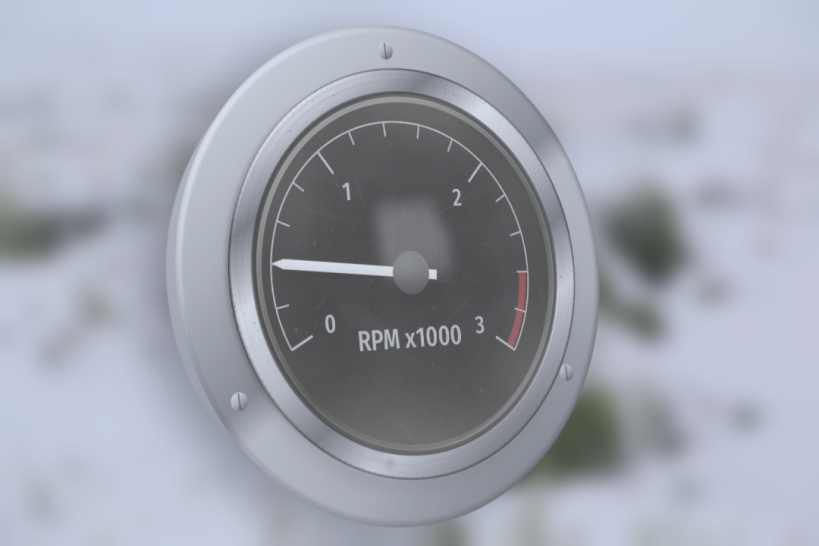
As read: 400 rpm
